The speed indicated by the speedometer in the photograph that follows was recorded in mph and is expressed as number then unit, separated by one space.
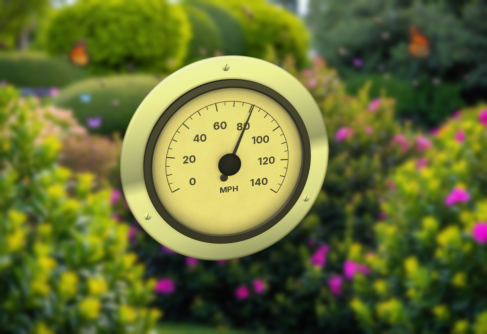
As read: 80 mph
